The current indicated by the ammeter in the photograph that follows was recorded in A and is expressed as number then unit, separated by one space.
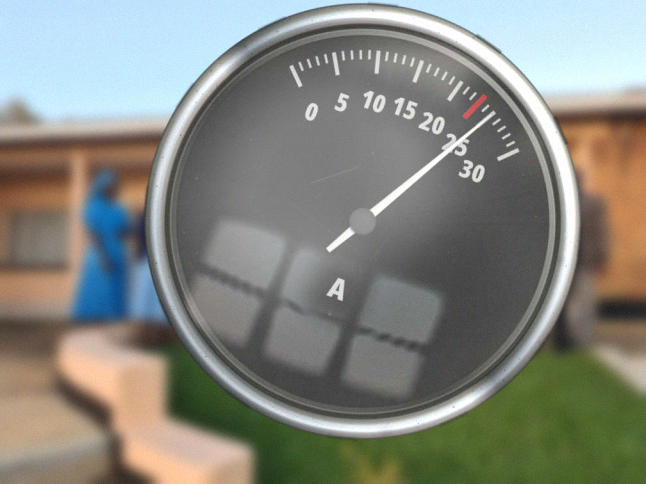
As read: 25 A
